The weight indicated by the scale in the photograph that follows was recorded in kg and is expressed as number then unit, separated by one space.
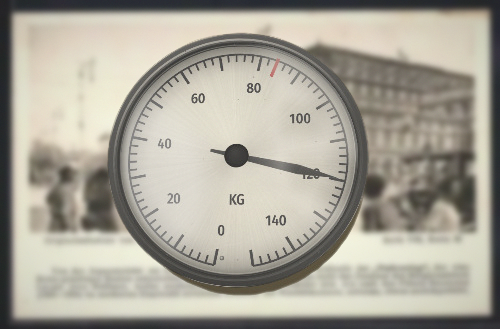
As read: 120 kg
